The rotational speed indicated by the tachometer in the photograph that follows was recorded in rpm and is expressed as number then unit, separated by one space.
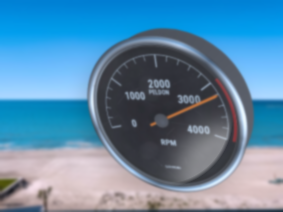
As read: 3200 rpm
